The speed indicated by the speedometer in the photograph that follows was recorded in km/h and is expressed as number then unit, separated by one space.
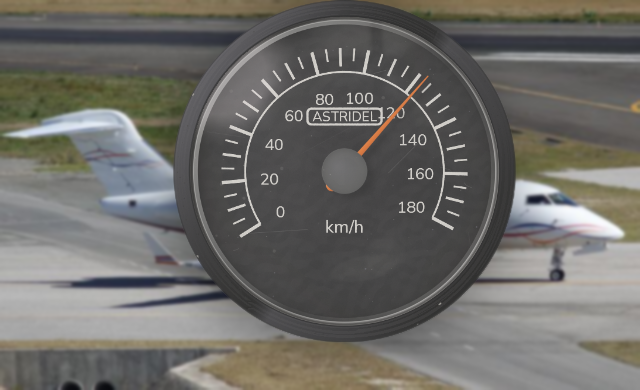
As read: 122.5 km/h
